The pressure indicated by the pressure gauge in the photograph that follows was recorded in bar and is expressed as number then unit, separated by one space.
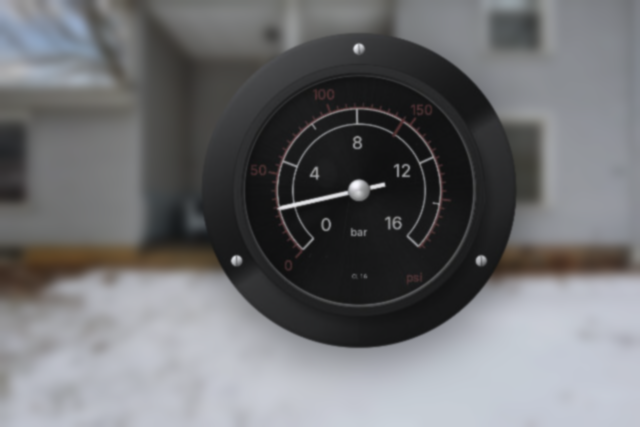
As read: 2 bar
